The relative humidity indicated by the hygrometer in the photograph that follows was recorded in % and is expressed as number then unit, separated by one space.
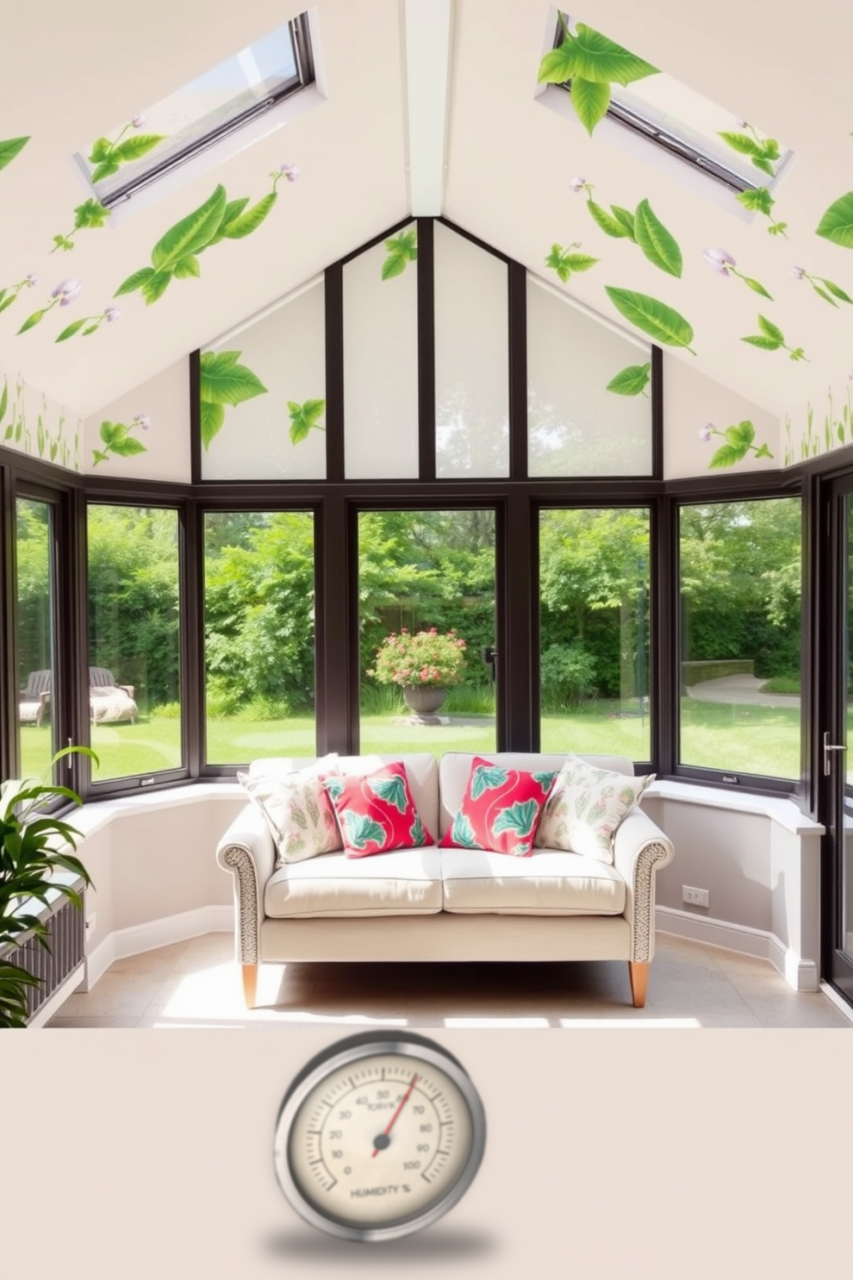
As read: 60 %
